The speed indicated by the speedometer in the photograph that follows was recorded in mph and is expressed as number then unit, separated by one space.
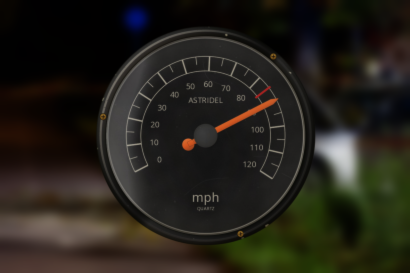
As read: 90 mph
